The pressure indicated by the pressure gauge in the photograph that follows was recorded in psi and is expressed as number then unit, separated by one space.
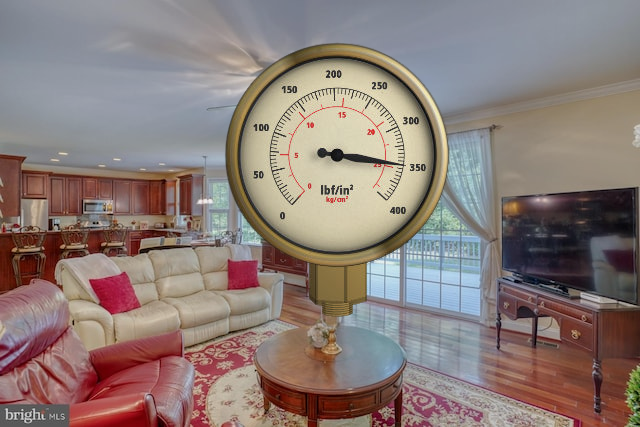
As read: 350 psi
